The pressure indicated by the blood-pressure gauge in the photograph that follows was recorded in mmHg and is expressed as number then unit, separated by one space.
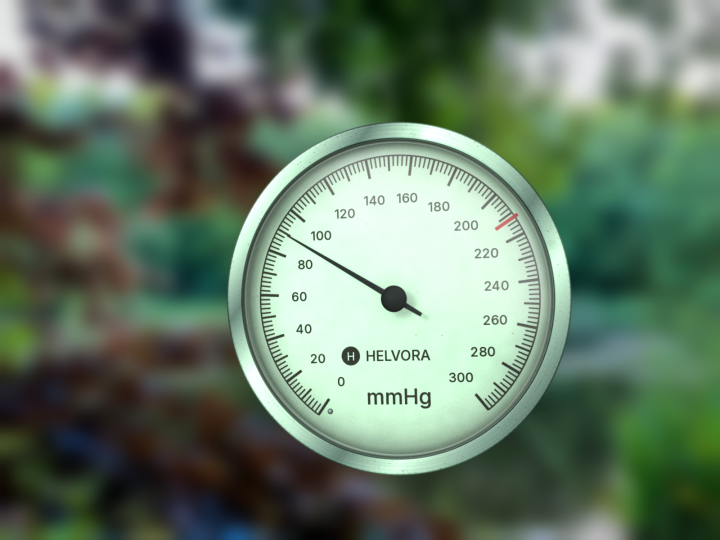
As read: 90 mmHg
